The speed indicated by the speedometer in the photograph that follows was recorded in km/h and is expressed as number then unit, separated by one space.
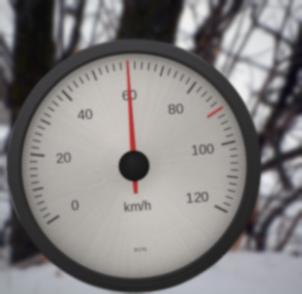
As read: 60 km/h
